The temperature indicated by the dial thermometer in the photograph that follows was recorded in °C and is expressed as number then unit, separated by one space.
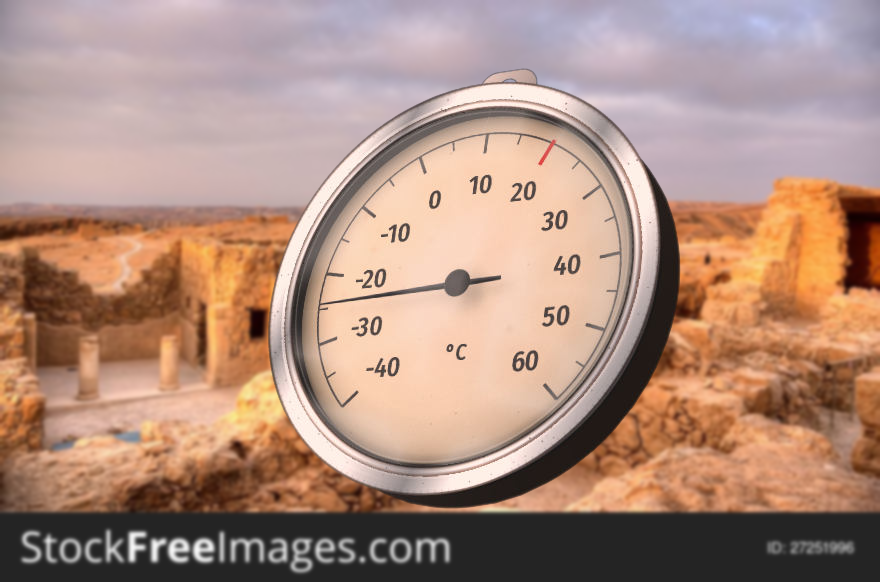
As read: -25 °C
